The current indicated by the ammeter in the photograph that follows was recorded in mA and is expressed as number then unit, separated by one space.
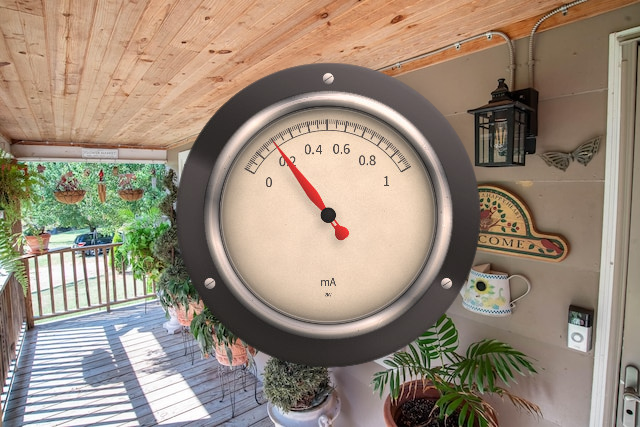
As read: 0.2 mA
